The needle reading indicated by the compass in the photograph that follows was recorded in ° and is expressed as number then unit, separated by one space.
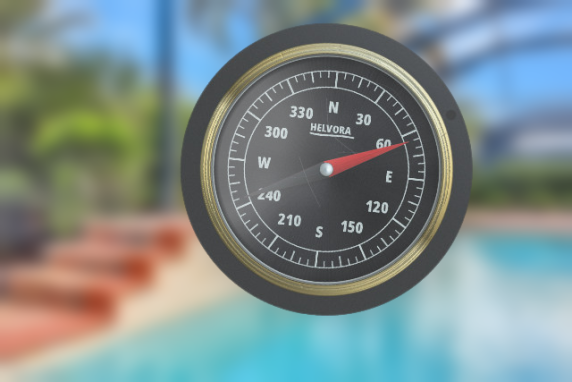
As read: 65 °
